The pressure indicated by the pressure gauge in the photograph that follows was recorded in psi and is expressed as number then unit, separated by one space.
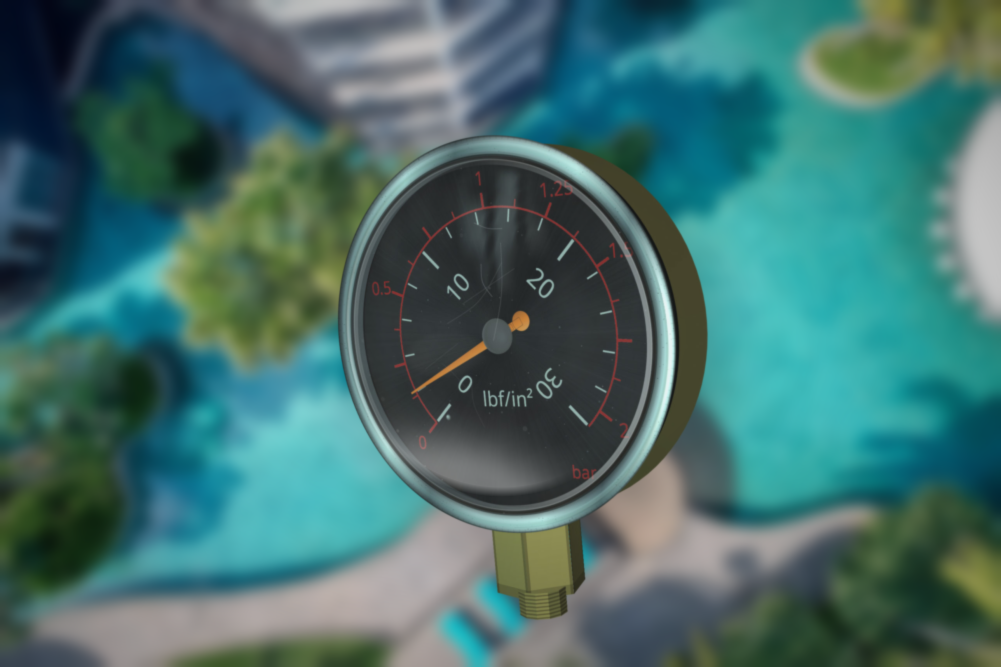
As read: 2 psi
